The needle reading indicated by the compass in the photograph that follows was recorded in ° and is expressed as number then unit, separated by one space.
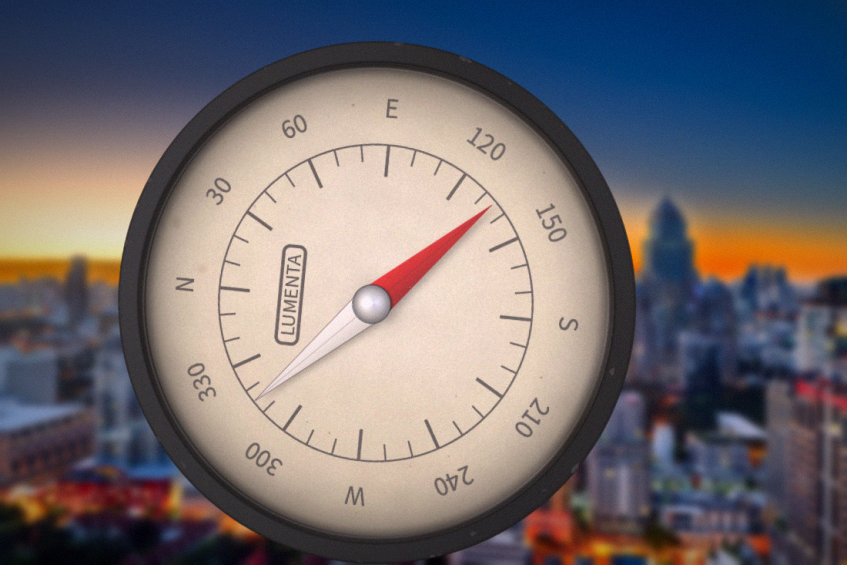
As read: 135 °
